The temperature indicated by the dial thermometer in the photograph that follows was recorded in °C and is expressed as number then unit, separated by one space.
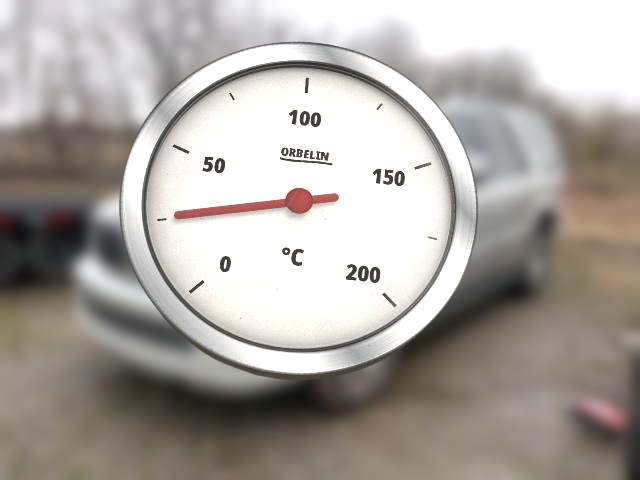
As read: 25 °C
